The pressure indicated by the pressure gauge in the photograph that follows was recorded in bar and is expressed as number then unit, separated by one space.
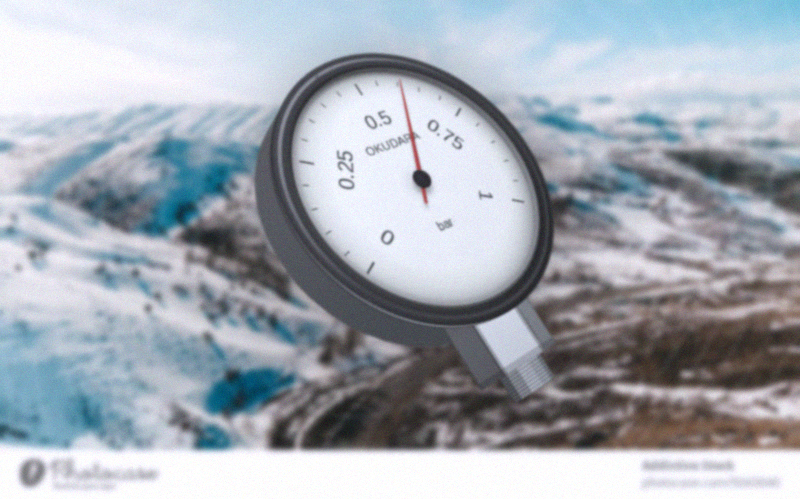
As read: 0.6 bar
